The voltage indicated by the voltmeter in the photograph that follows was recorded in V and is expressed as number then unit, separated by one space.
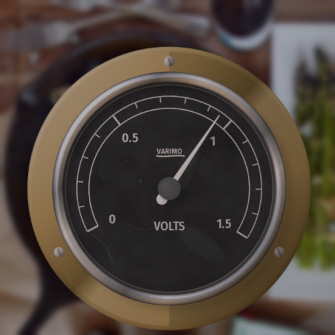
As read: 0.95 V
